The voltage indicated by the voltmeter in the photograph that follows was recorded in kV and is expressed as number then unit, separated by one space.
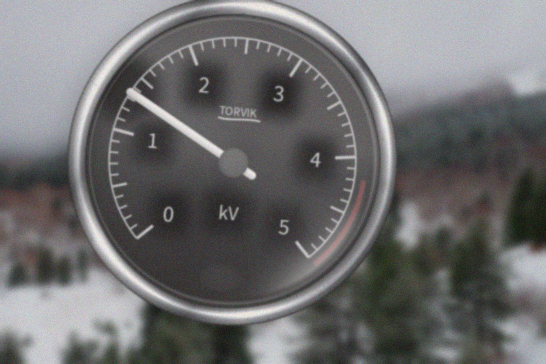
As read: 1.35 kV
